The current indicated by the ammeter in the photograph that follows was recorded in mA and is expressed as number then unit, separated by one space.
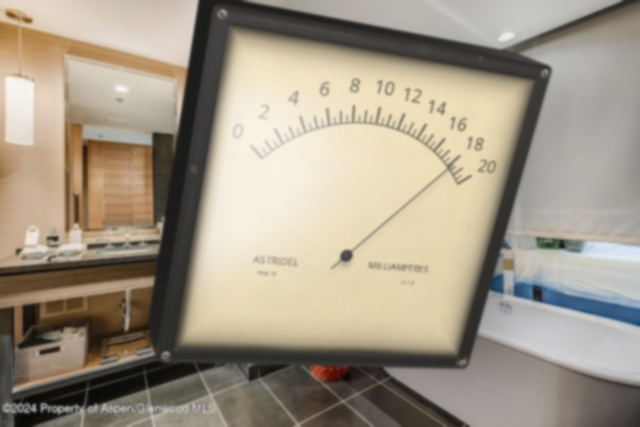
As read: 18 mA
